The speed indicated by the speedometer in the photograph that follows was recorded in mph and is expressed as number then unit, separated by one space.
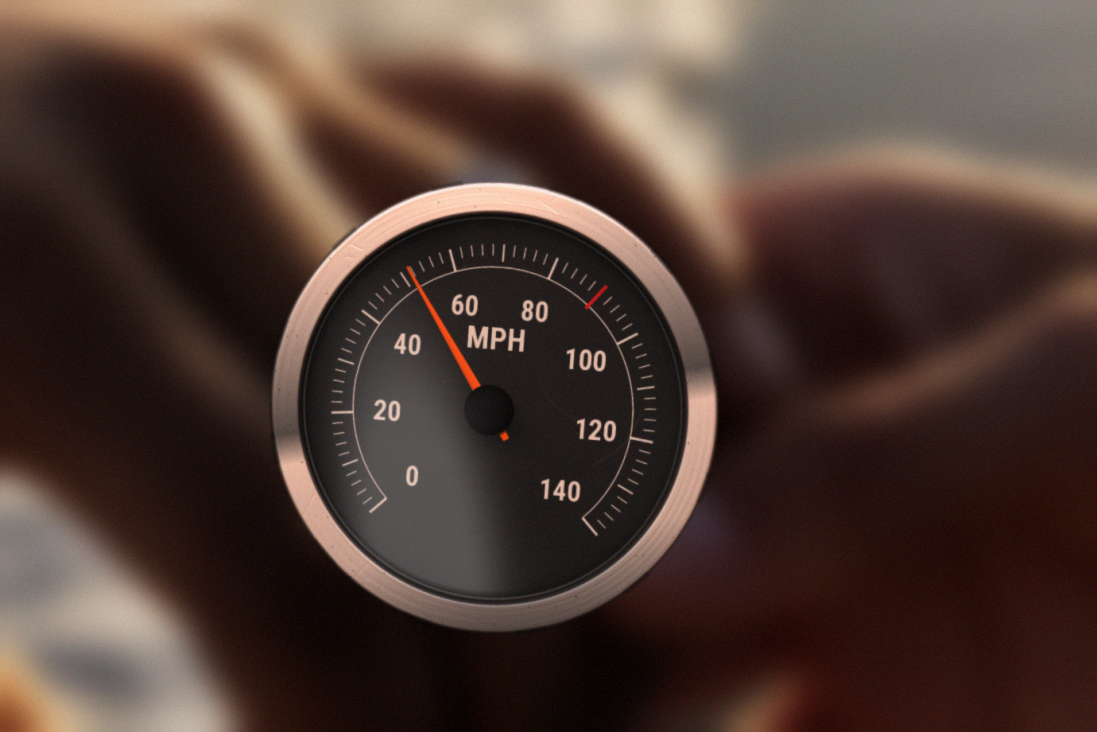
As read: 52 mph
